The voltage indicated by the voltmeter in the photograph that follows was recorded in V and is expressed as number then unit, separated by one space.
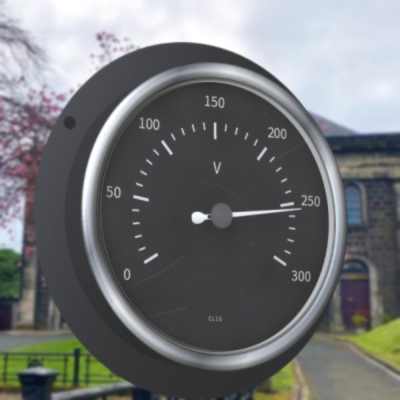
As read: 255 V
